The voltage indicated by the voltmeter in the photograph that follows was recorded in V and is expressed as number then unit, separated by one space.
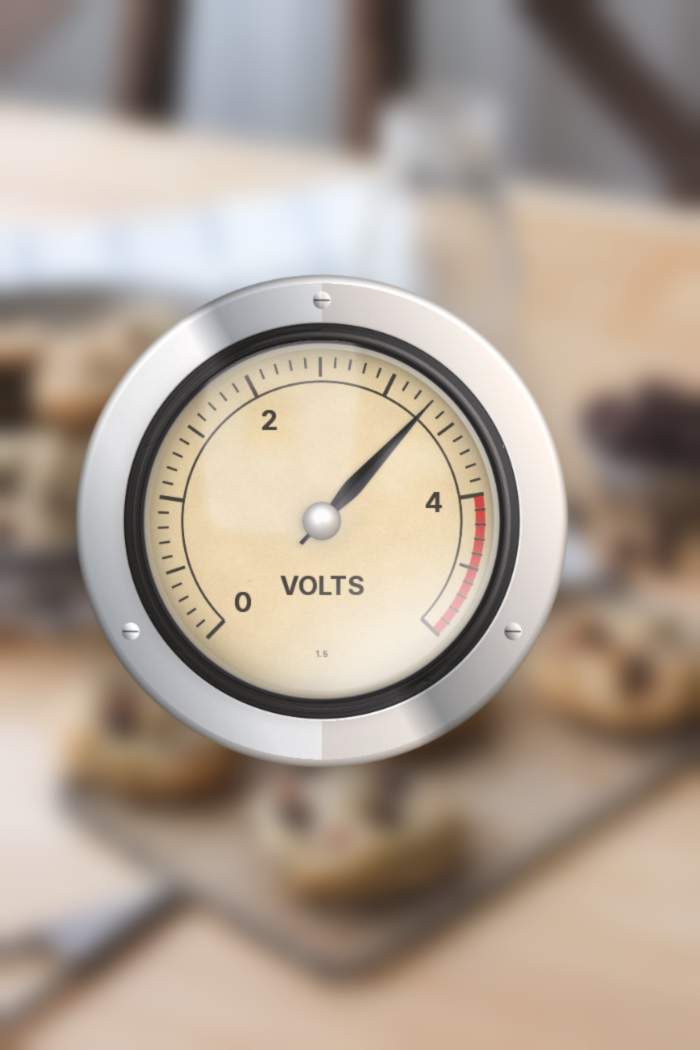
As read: 3.3 V
